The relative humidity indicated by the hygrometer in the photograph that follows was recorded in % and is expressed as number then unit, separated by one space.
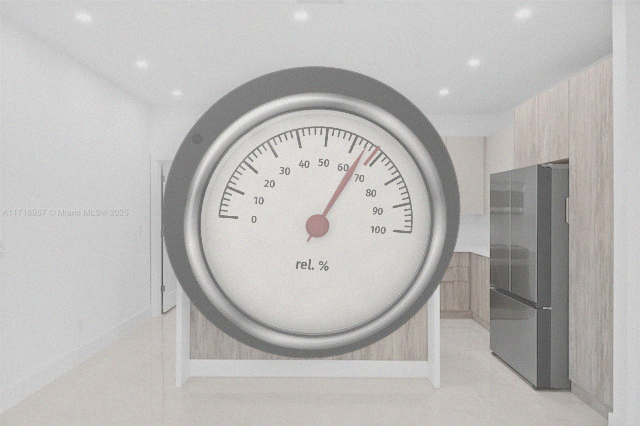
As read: 64 %
